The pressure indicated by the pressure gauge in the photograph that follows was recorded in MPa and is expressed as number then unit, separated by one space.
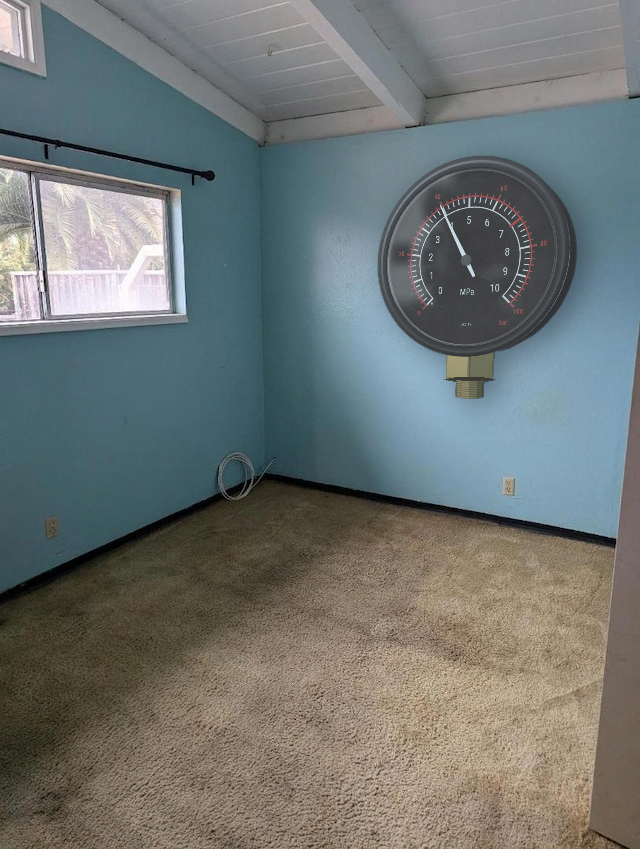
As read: 4 MPa
